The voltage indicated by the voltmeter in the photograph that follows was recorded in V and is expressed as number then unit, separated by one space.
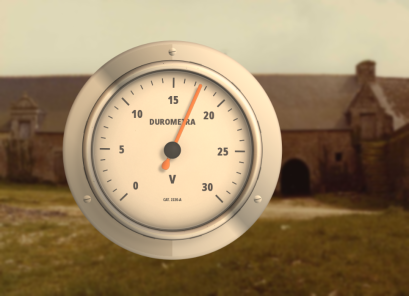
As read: 17.5 V
